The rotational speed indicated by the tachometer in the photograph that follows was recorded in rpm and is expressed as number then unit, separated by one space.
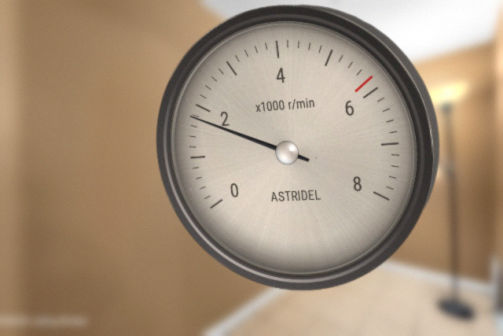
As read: 1800 rpm
